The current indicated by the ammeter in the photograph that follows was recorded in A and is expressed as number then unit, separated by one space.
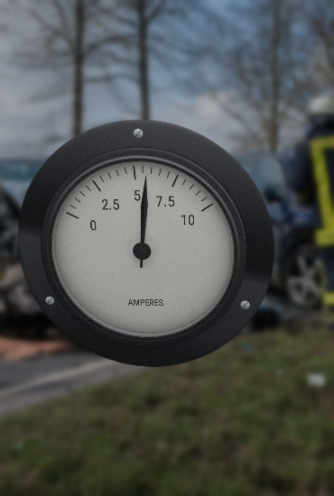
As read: 5.75 A
